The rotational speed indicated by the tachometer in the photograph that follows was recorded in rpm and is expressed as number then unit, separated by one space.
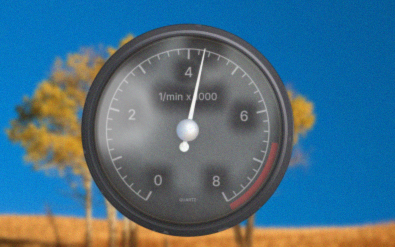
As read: 4300 rpm
